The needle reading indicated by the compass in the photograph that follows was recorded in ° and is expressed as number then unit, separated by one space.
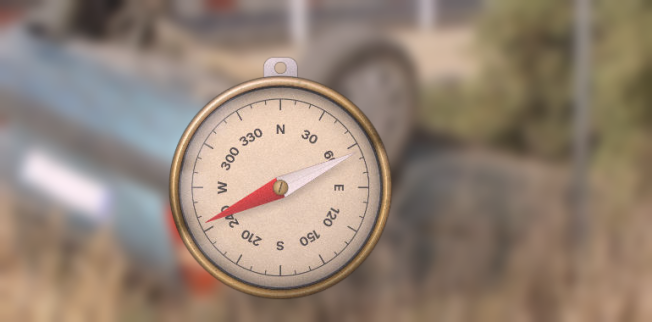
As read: 245 °
